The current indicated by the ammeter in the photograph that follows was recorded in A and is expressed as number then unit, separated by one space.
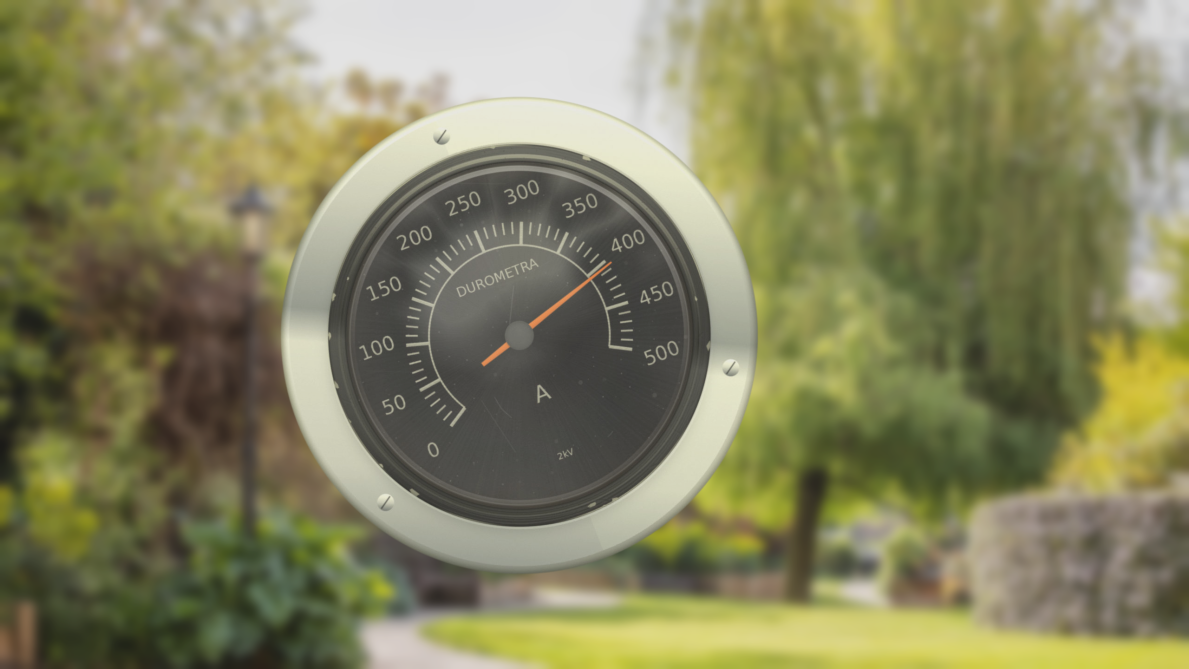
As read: 405 A
